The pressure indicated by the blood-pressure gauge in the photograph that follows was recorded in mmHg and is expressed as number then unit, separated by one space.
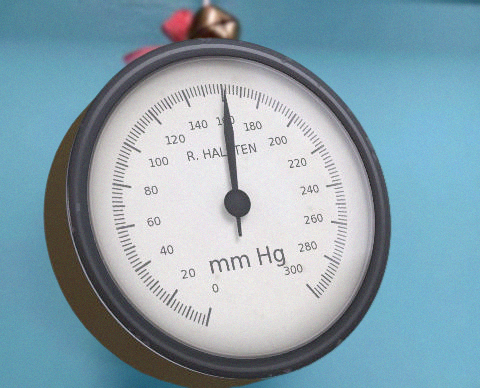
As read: 160 mmHg
